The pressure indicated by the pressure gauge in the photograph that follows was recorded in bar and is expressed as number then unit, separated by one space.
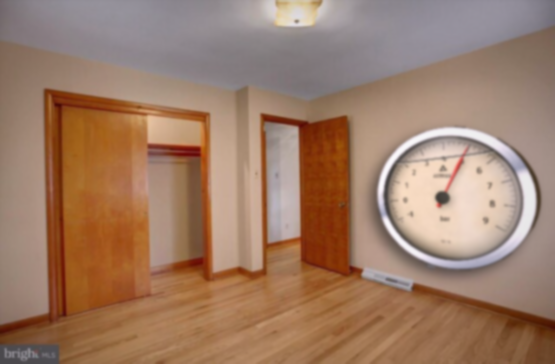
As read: 5 bar
